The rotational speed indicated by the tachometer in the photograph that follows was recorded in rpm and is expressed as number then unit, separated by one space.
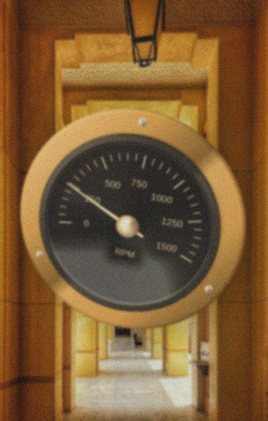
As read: 250 rpm
